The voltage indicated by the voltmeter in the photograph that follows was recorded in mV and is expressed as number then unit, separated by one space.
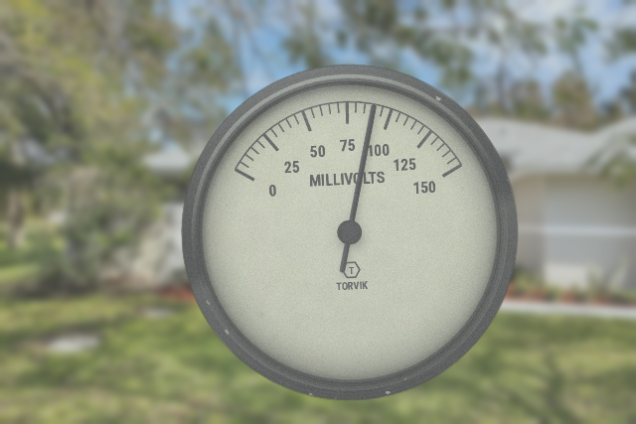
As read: 90 mV
